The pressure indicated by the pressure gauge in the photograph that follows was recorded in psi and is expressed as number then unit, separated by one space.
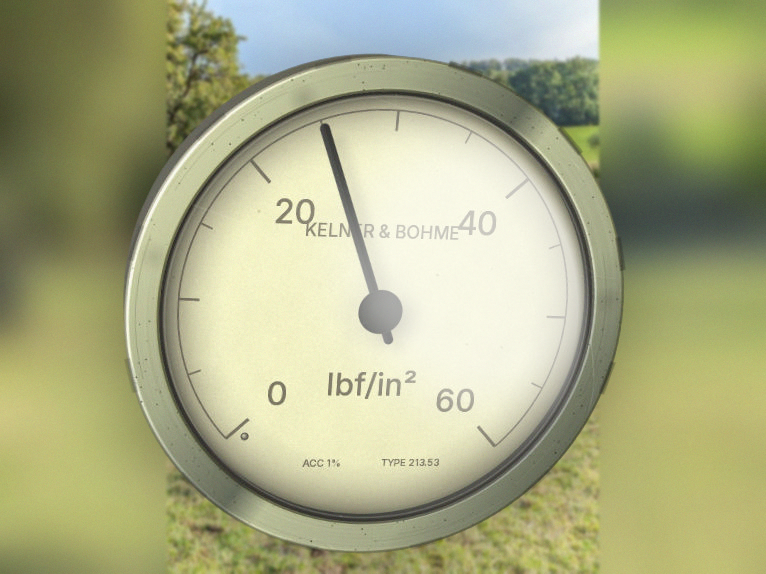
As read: 25 psi
